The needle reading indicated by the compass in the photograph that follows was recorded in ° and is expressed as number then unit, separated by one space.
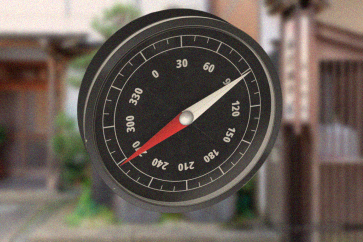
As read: 270 °
